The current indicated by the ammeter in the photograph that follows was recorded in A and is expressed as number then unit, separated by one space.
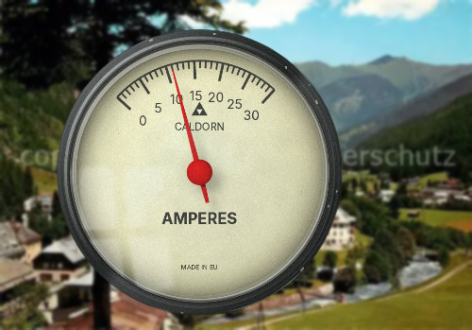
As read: 11 A
